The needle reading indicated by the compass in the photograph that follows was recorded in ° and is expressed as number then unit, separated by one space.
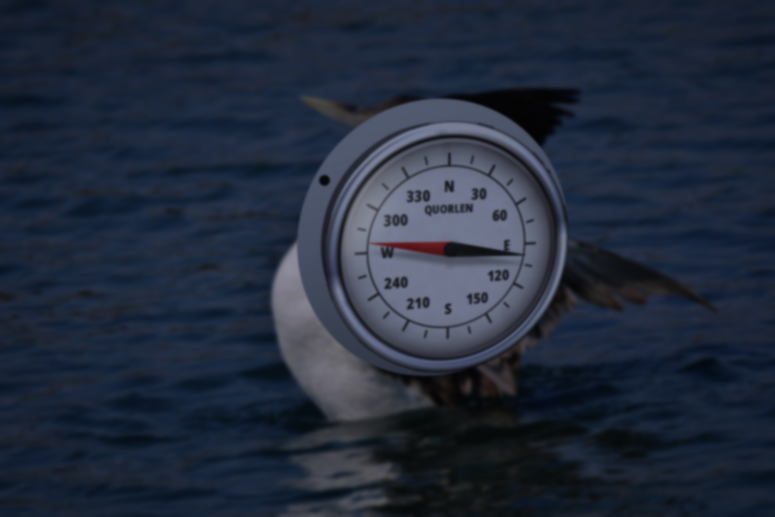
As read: 277.5 °
